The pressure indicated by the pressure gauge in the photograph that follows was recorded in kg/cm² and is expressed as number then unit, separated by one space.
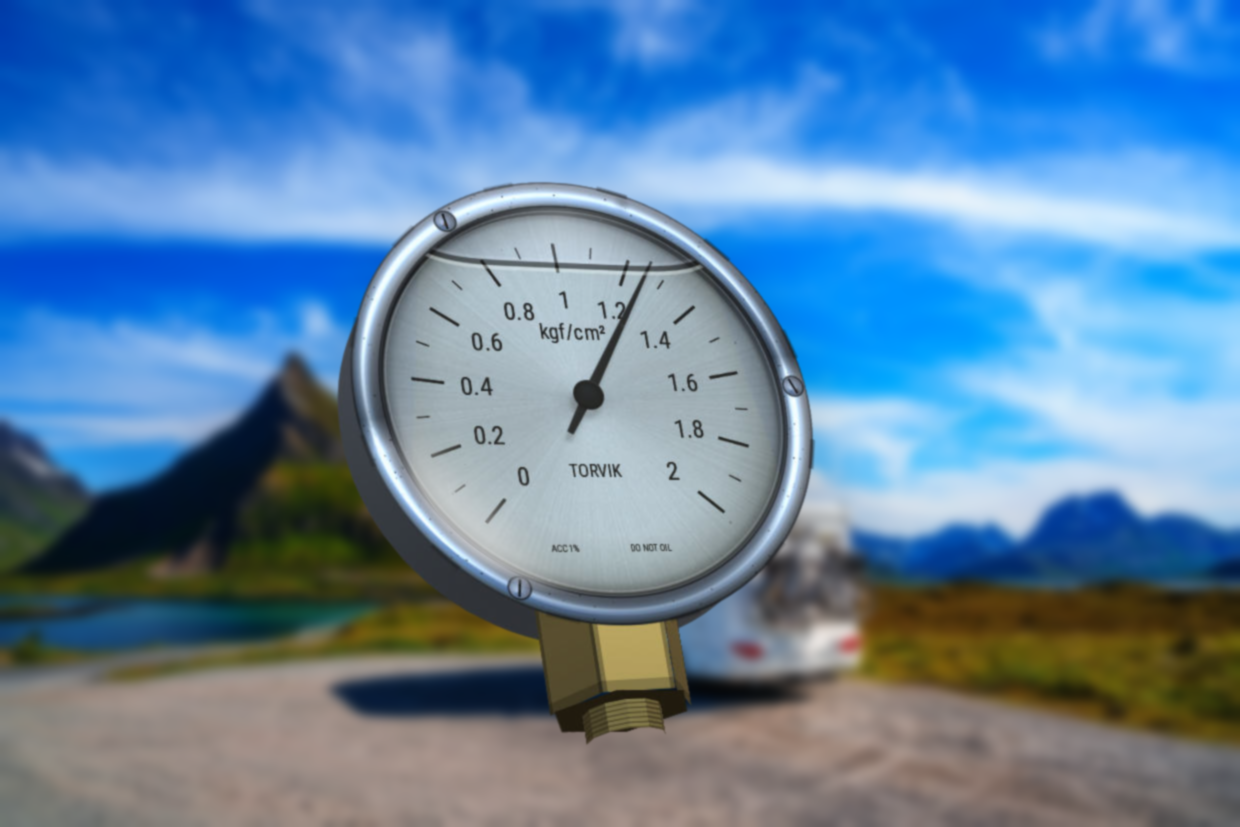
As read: 1.25 kg/cm²
